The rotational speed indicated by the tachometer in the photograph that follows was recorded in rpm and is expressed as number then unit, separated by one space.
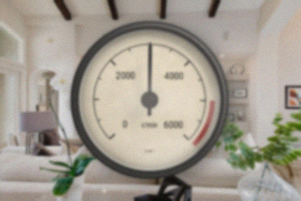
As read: 3000 rpm
